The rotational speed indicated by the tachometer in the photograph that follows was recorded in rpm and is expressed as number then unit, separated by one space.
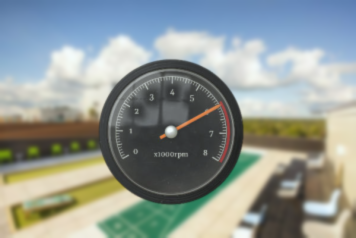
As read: 6000 rpm
